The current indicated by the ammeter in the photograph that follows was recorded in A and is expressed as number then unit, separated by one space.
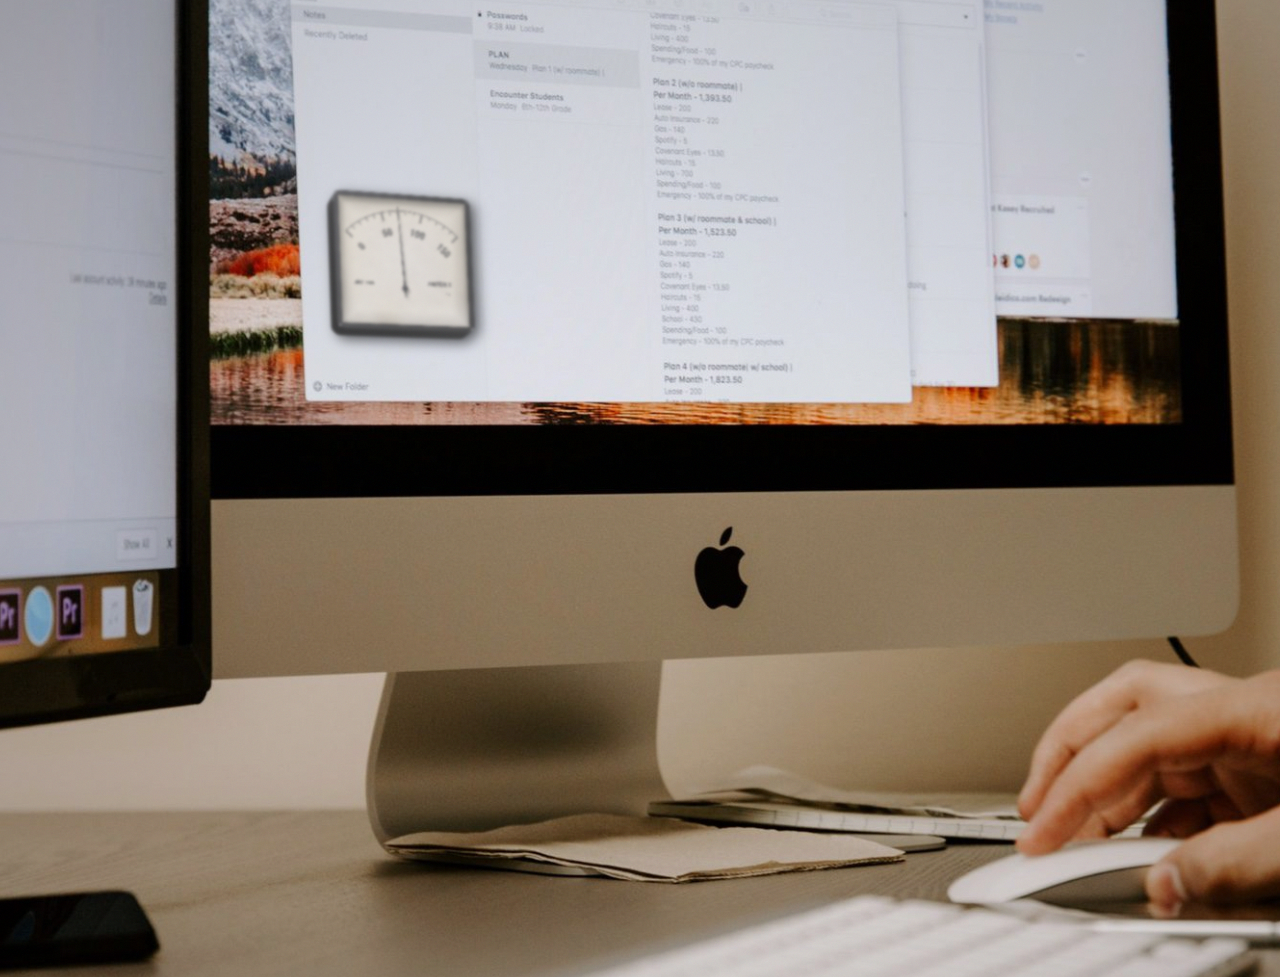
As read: 70 A
